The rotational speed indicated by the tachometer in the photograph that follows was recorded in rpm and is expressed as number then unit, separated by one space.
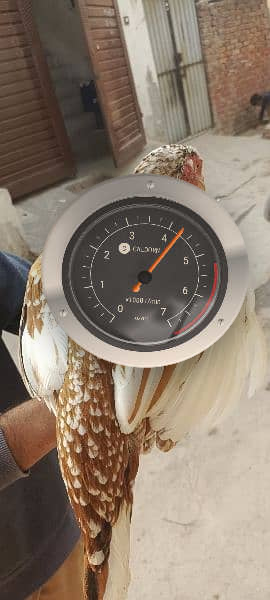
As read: 4250 rpm
